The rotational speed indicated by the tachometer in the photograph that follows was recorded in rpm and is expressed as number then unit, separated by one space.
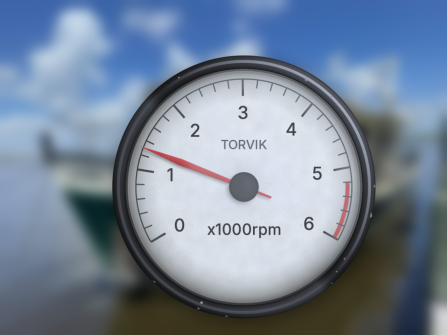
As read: 1300 rpm
